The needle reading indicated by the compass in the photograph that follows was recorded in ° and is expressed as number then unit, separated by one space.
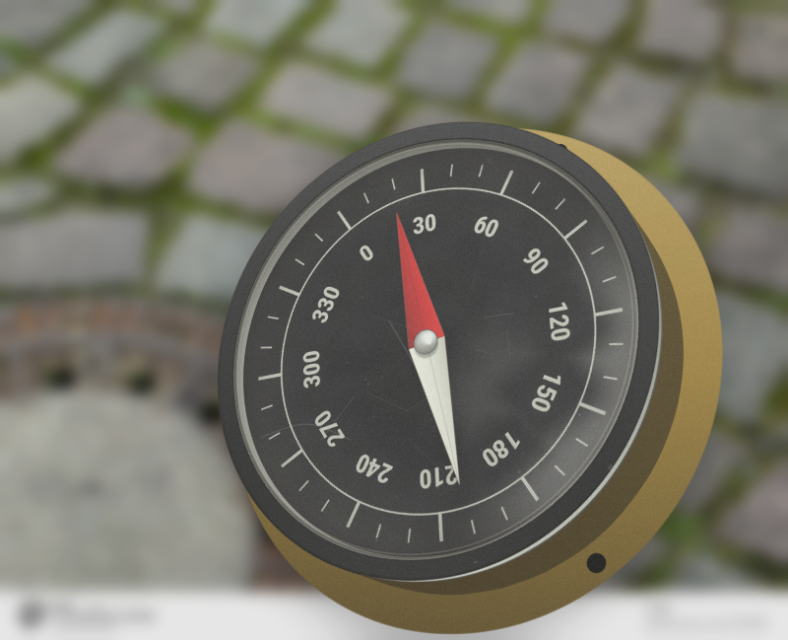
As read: 20 °
